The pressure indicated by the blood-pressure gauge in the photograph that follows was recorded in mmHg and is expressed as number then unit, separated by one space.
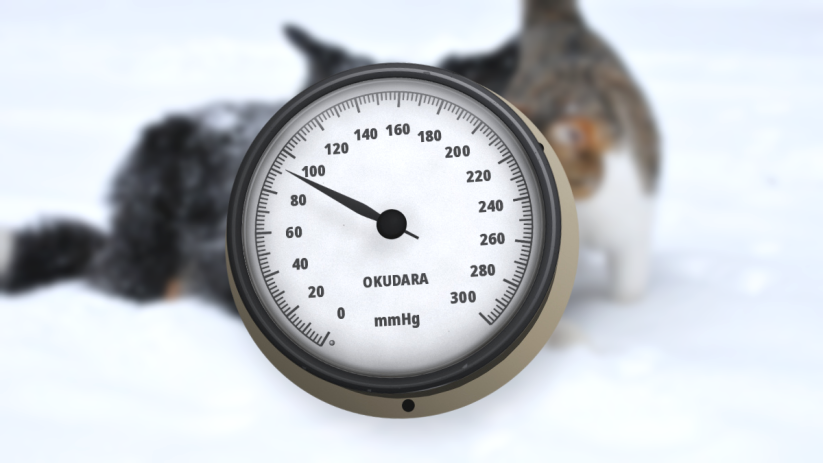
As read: 92 mmHg
